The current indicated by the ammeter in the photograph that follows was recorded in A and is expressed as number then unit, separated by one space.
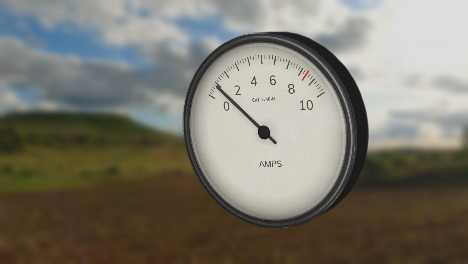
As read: 1 A
